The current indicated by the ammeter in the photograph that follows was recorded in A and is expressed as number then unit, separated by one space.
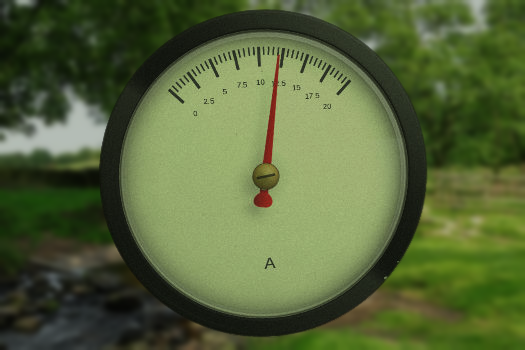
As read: 12 A
